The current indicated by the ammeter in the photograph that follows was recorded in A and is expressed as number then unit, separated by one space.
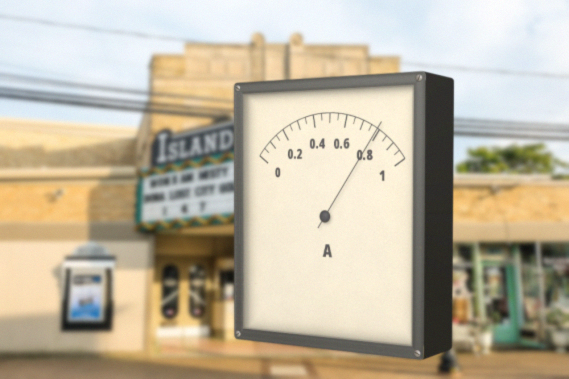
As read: 0.8 A
